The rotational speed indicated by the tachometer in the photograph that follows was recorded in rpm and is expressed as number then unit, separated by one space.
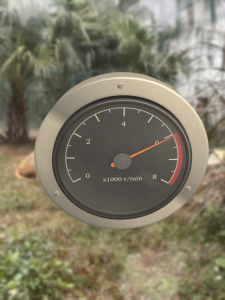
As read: 6000 rpm
